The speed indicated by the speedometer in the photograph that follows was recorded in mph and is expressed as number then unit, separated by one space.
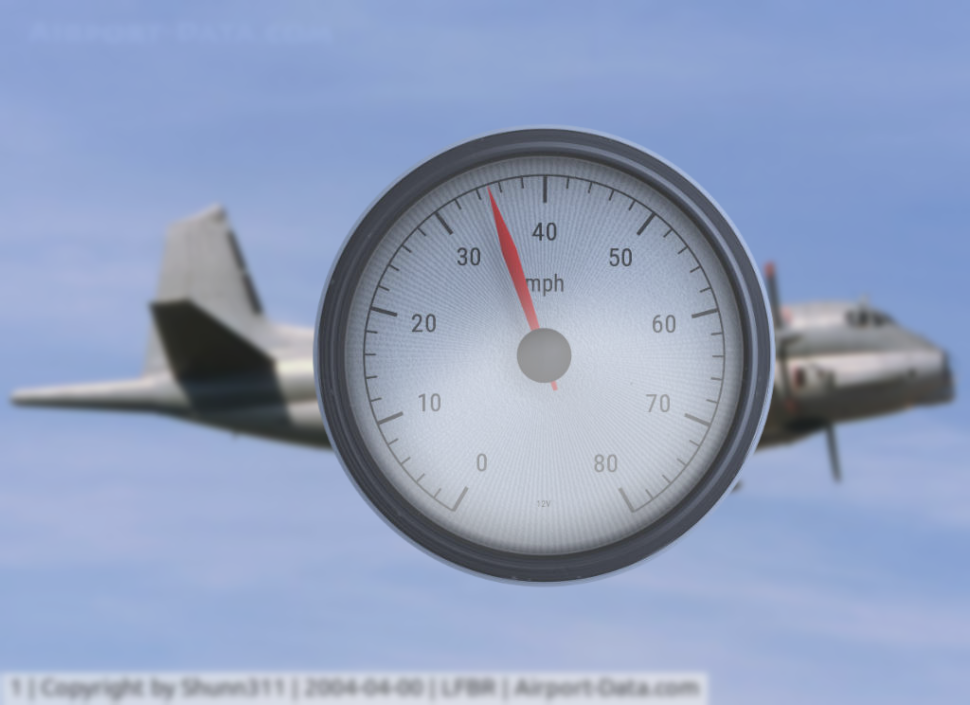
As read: 35 mph
